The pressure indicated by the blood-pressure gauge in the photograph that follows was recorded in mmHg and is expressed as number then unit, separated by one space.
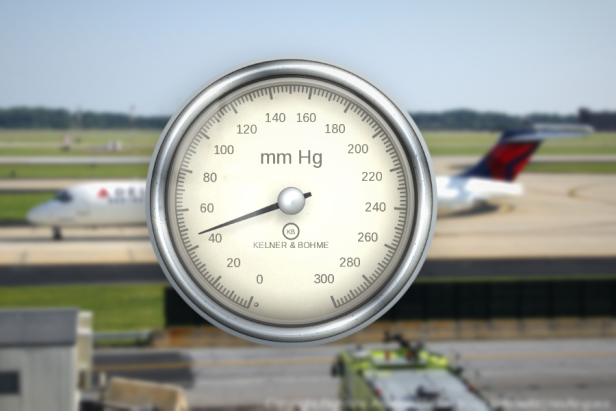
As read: 46 mmHg
